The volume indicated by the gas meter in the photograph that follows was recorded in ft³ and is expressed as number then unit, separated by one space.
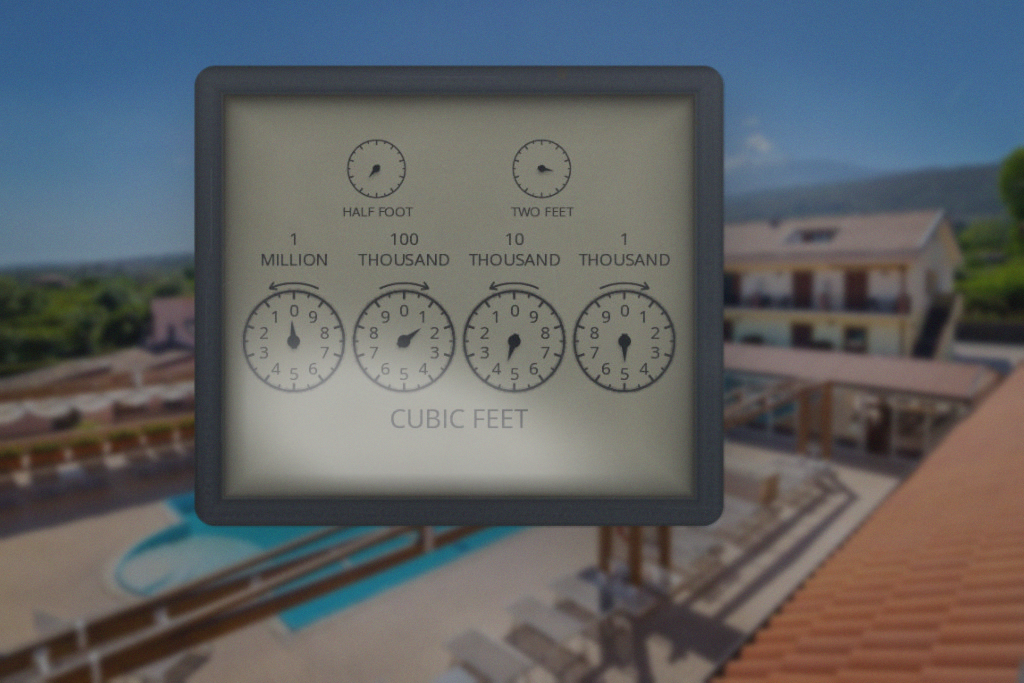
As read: 14500 ft³
